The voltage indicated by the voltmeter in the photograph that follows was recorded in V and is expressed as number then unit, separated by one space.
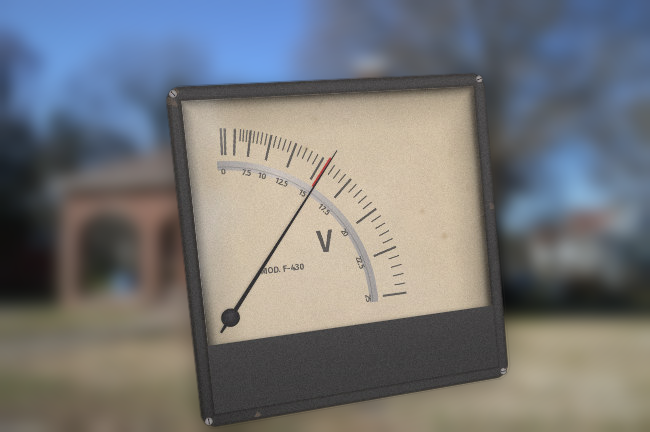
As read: 15.5 V
